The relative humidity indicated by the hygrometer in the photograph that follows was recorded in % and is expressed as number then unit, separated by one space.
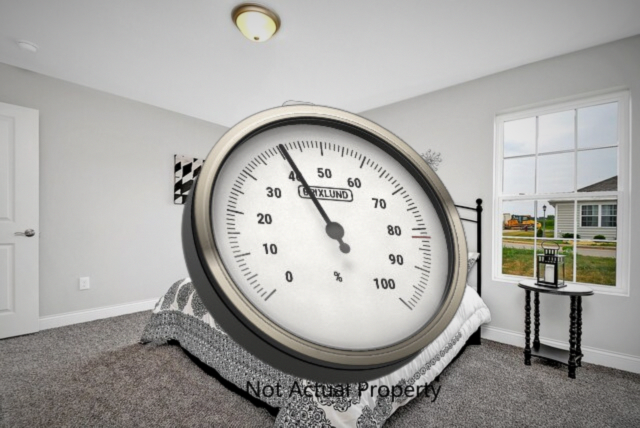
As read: 40 %
